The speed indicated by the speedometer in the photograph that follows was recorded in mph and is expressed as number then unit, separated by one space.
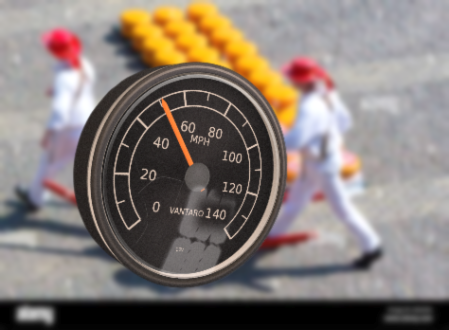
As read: 50 mph
